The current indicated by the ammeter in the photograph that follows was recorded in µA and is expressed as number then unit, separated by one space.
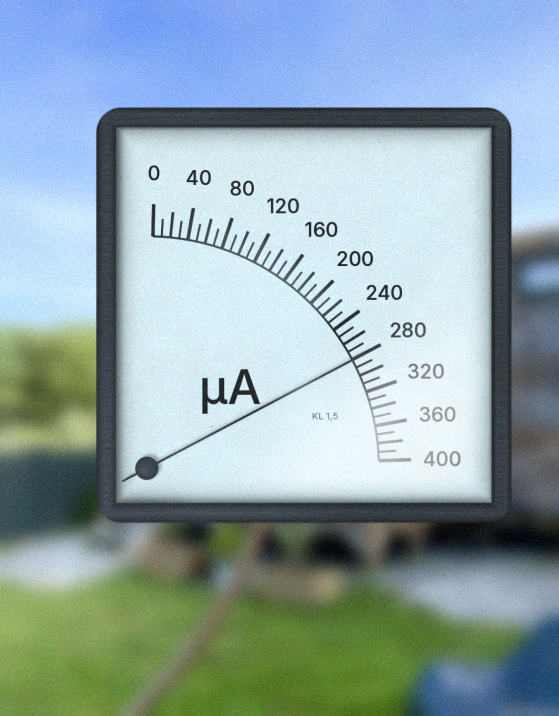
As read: 280 µA
